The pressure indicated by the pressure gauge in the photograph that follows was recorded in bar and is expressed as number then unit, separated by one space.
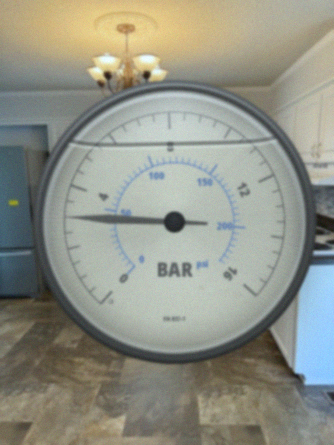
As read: 3 bar
